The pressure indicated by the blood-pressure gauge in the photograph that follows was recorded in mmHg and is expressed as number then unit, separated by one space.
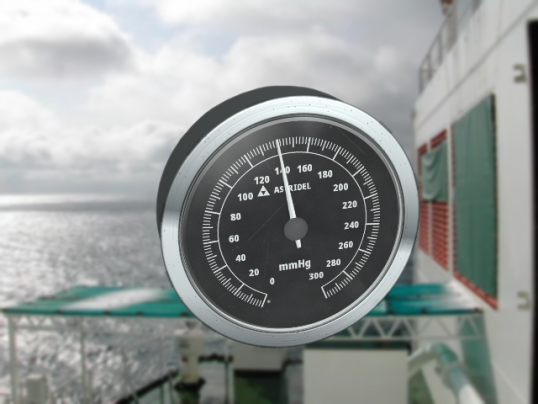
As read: 140 mmHg
